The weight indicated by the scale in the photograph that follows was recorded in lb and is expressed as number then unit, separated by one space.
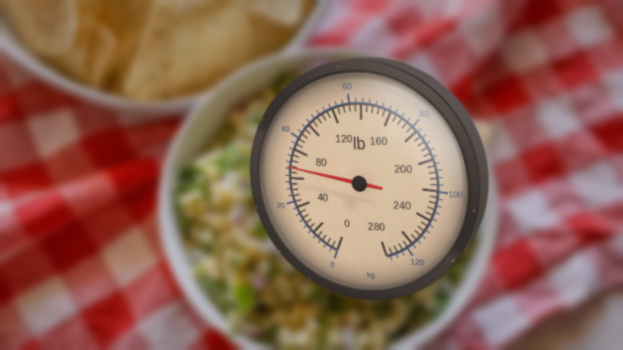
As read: 68 lb
